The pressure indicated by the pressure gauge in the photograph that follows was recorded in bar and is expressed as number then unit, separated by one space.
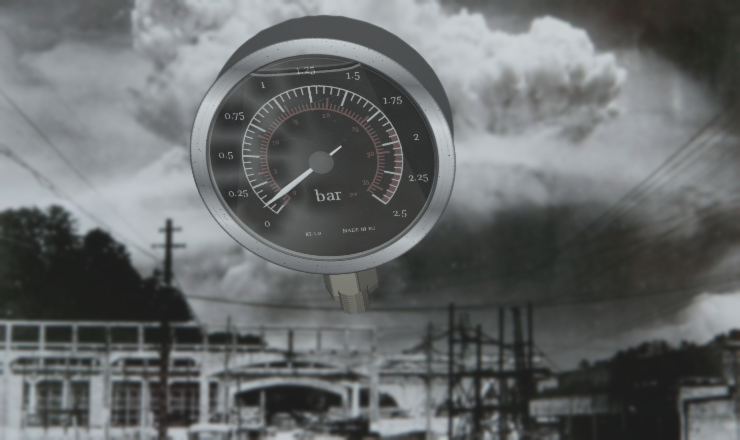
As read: 0.1 bar
